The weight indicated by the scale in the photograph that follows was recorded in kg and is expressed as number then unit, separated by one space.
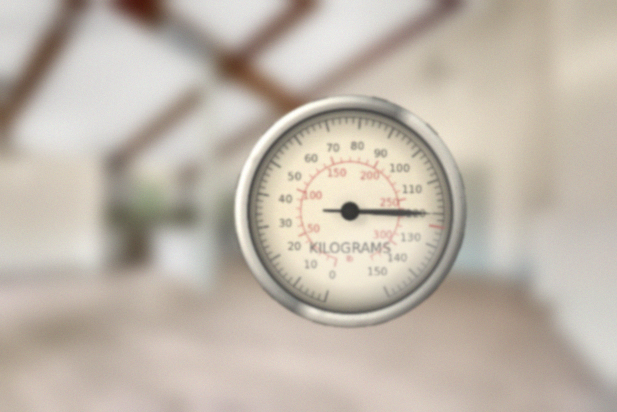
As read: 120 kg
